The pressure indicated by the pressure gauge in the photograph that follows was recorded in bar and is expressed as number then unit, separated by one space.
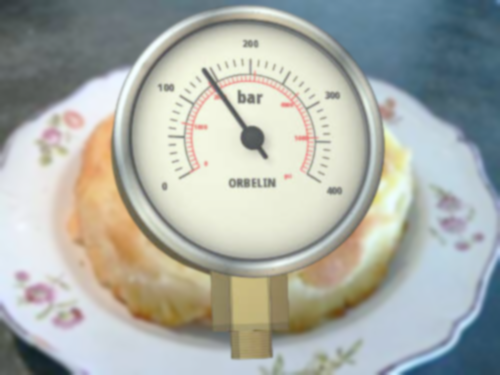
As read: 140 bar
